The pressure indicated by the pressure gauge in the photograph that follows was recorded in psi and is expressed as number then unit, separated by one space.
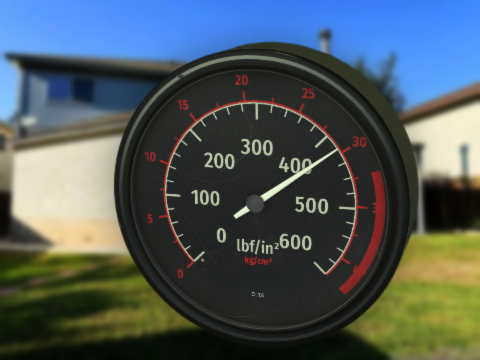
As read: 420 psi
